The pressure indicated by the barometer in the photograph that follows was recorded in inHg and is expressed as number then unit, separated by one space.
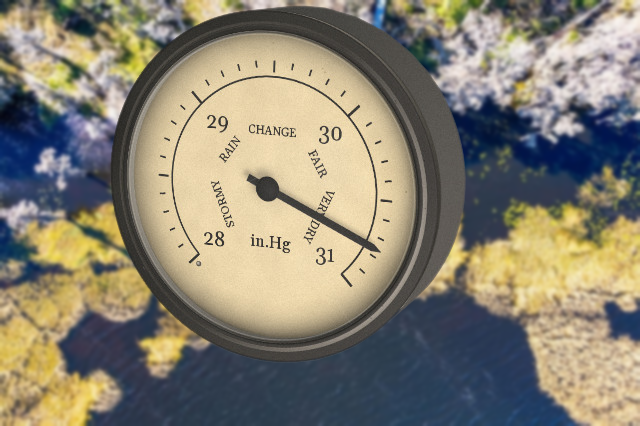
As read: 30.75 inHg
